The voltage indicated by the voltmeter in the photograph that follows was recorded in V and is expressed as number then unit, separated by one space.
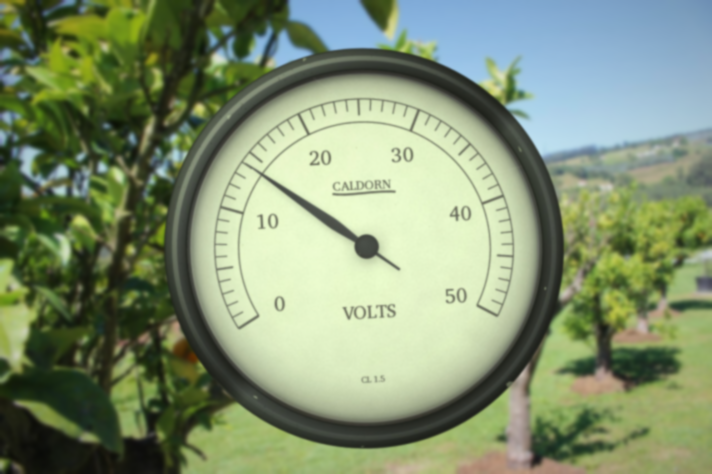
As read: 14 V
